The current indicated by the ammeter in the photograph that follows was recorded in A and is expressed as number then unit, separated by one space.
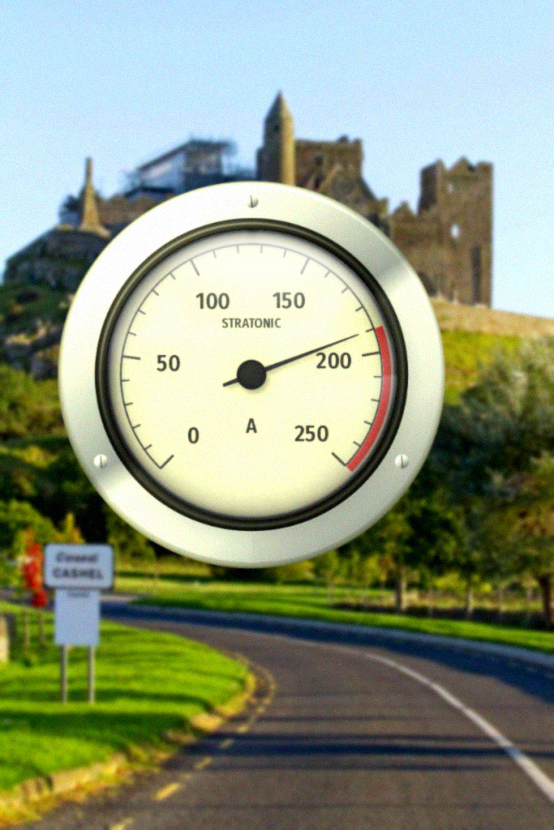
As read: 190 A
